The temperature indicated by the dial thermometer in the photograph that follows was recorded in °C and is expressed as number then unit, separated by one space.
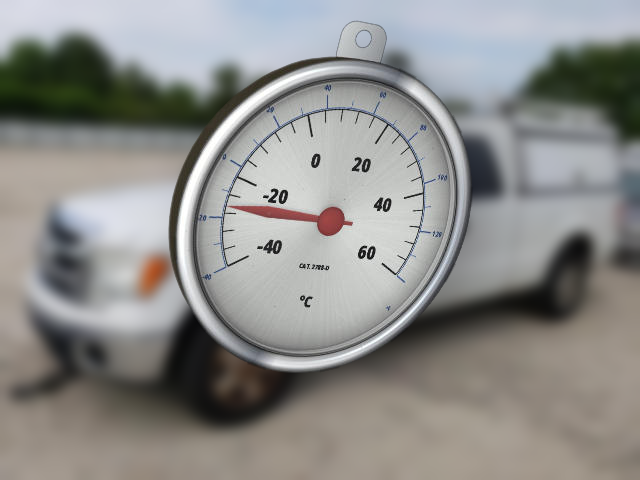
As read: -26 °C
